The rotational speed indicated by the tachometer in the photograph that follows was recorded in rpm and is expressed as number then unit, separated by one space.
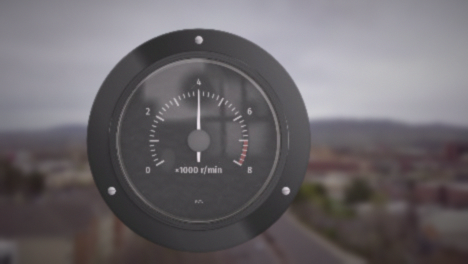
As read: 4000 rpm
